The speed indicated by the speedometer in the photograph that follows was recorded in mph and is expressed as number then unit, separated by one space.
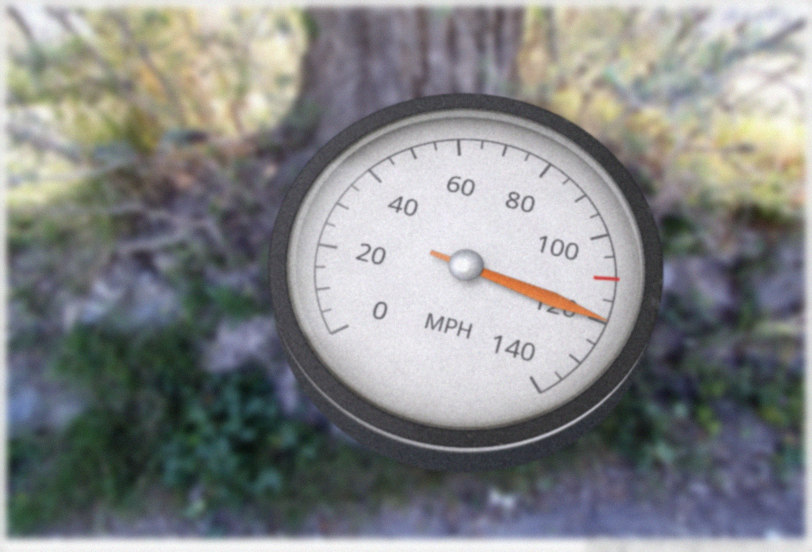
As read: 120 mph
